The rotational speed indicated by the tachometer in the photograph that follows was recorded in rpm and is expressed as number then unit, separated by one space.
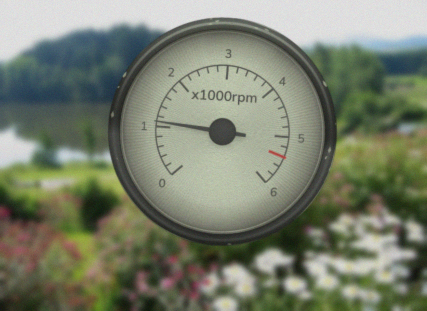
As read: 1100 rpm
